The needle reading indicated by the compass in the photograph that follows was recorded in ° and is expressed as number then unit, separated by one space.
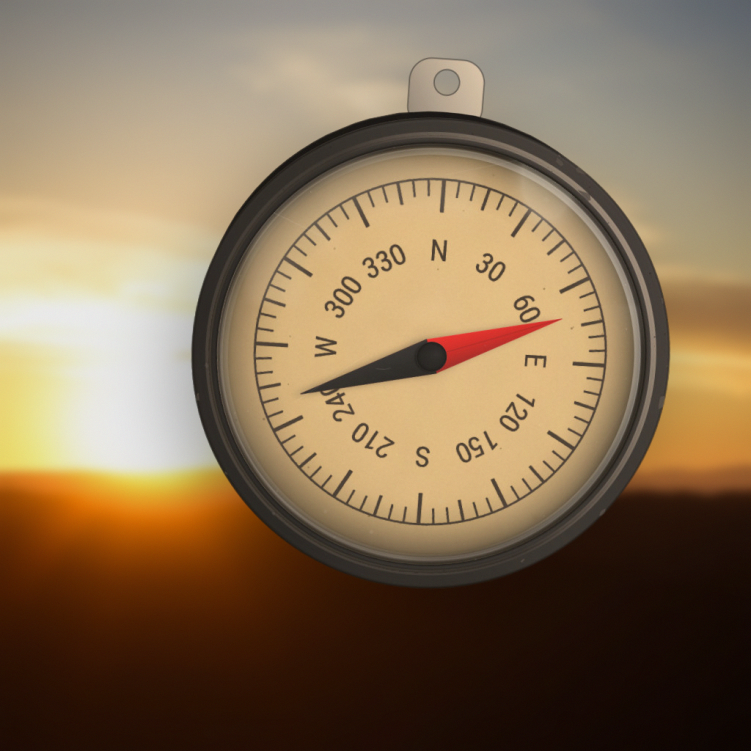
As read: 70 °
